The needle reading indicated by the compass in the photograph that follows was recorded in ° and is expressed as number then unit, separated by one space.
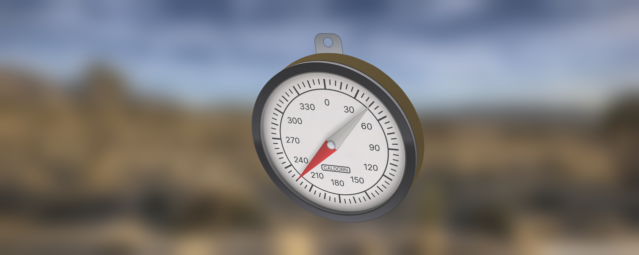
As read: 225 °
